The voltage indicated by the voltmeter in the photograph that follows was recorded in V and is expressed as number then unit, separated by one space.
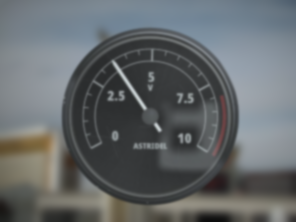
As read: 3.5 V
